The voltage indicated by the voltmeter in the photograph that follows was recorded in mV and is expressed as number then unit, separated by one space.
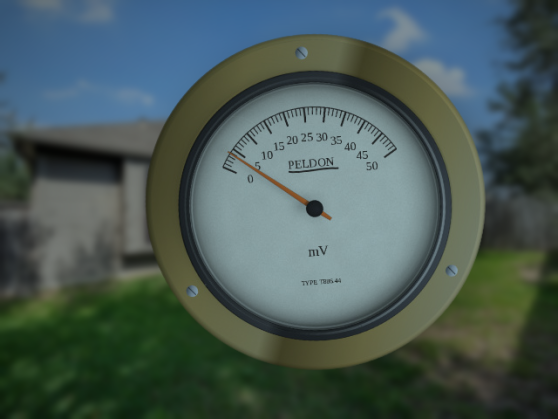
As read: 4 mV
